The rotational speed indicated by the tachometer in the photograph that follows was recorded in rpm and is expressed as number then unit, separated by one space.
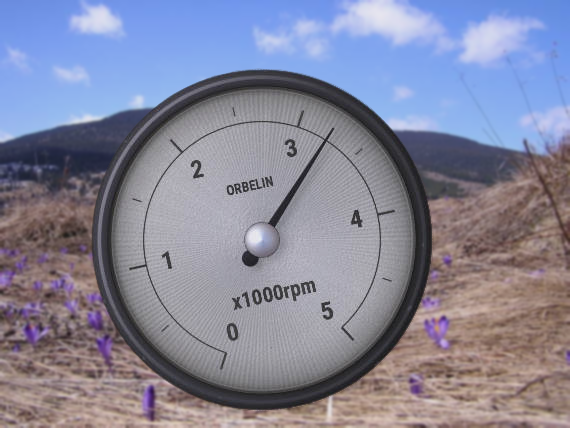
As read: 3250 rpm
